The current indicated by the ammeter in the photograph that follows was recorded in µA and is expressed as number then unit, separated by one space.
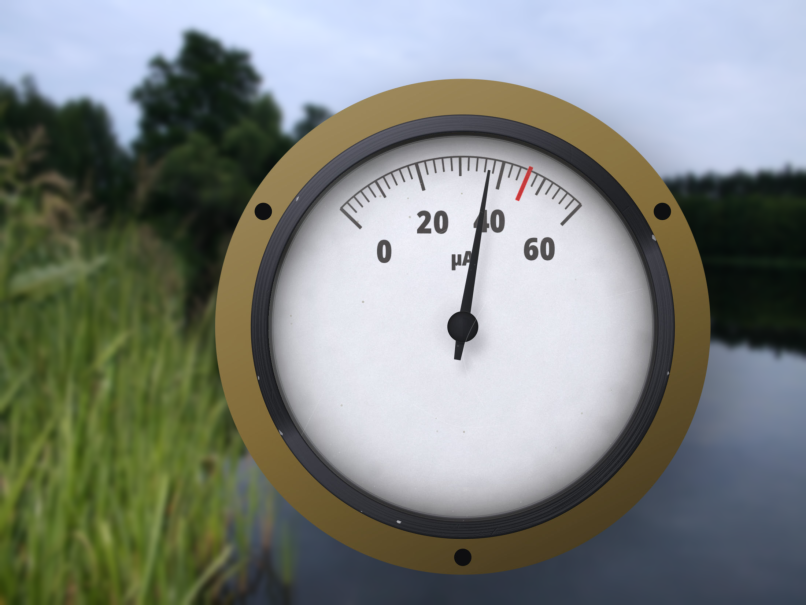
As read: 37 µA
